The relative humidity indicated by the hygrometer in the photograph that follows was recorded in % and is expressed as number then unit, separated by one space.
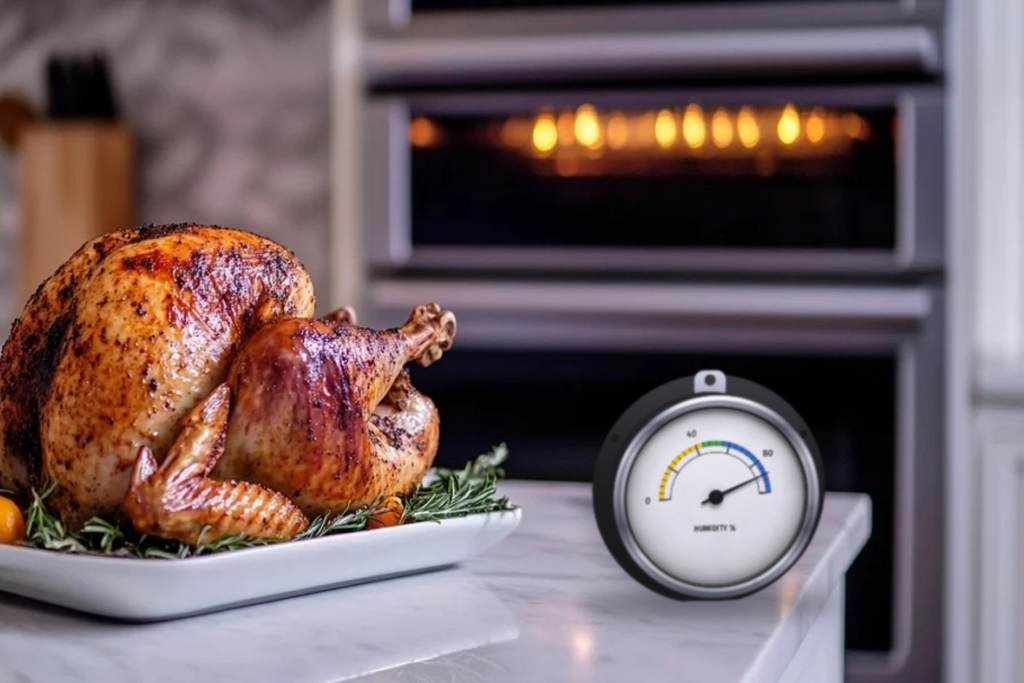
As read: 88 %
